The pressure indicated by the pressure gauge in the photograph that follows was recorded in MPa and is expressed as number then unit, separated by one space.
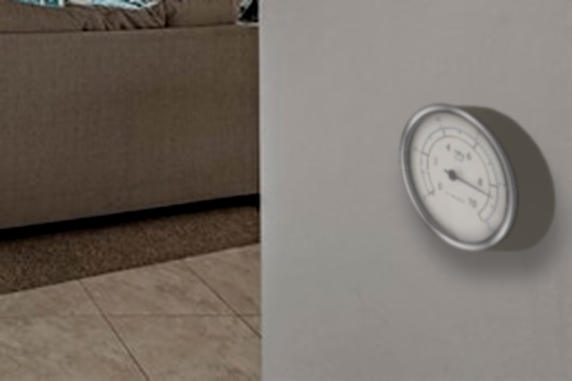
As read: 8.5 MPa
